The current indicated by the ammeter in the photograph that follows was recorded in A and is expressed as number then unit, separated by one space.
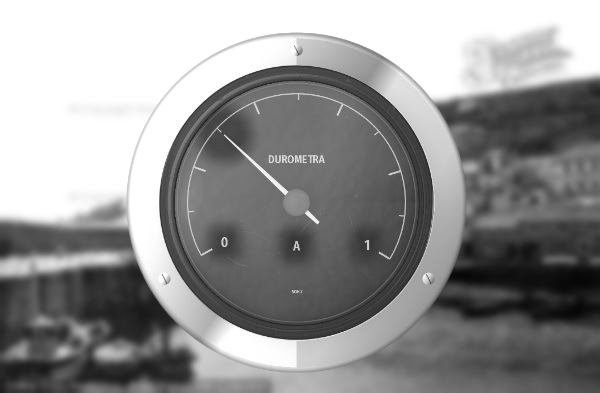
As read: 0.3 A
